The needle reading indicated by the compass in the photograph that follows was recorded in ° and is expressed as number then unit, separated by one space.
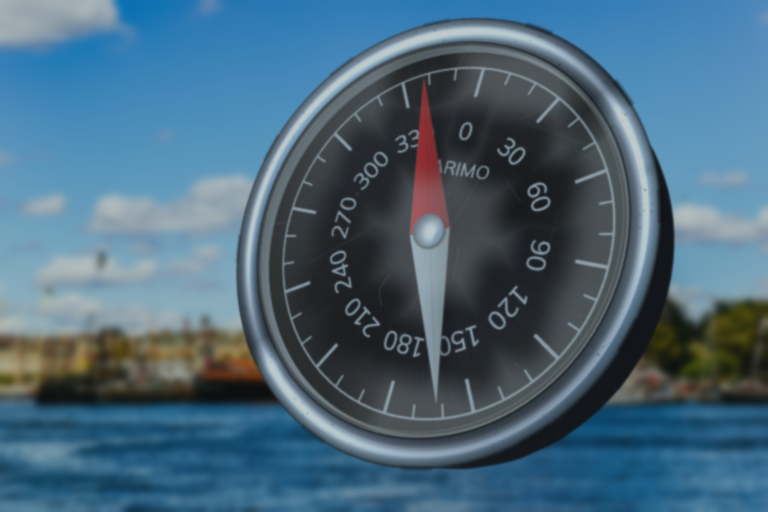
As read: 340 °
